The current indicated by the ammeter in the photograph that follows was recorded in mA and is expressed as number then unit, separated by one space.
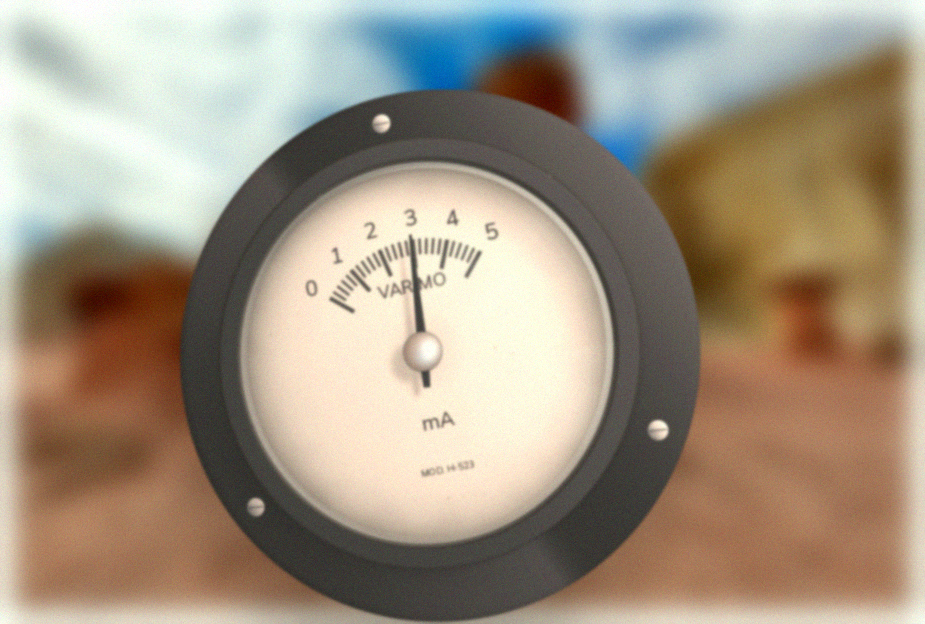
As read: 3 mA
